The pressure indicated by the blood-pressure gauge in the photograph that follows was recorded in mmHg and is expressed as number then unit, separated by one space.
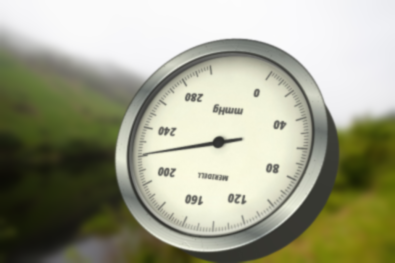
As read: 220 mmHg
